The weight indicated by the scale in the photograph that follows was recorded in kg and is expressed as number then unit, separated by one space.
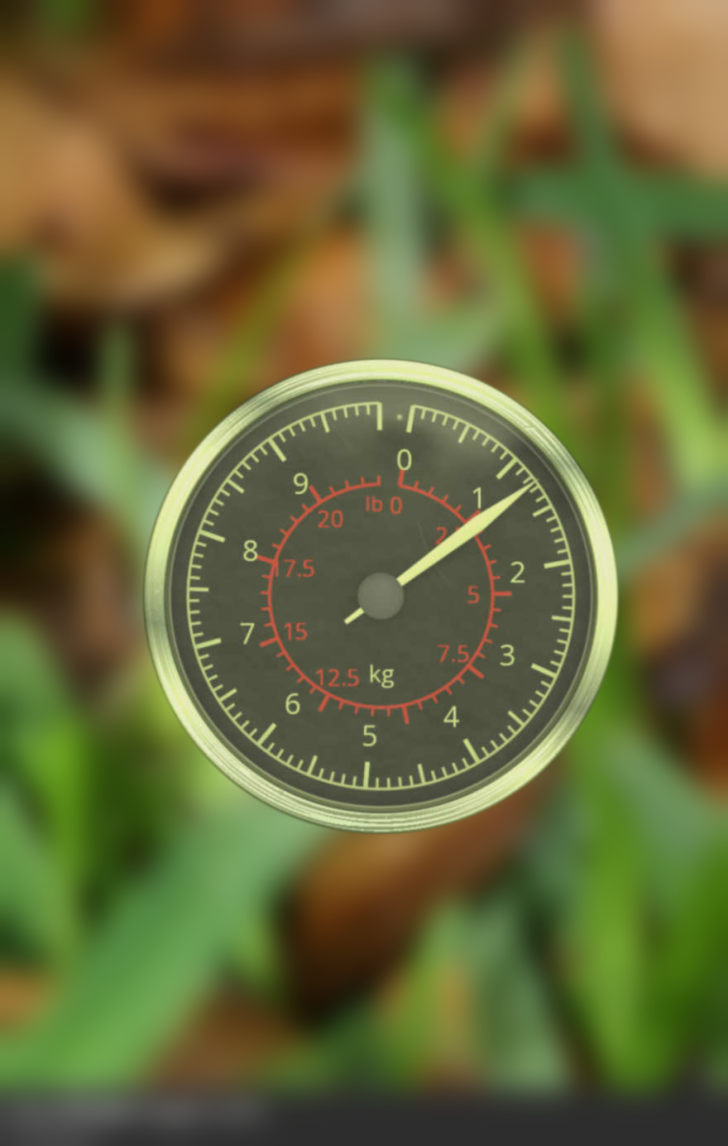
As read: 1.25 kg
